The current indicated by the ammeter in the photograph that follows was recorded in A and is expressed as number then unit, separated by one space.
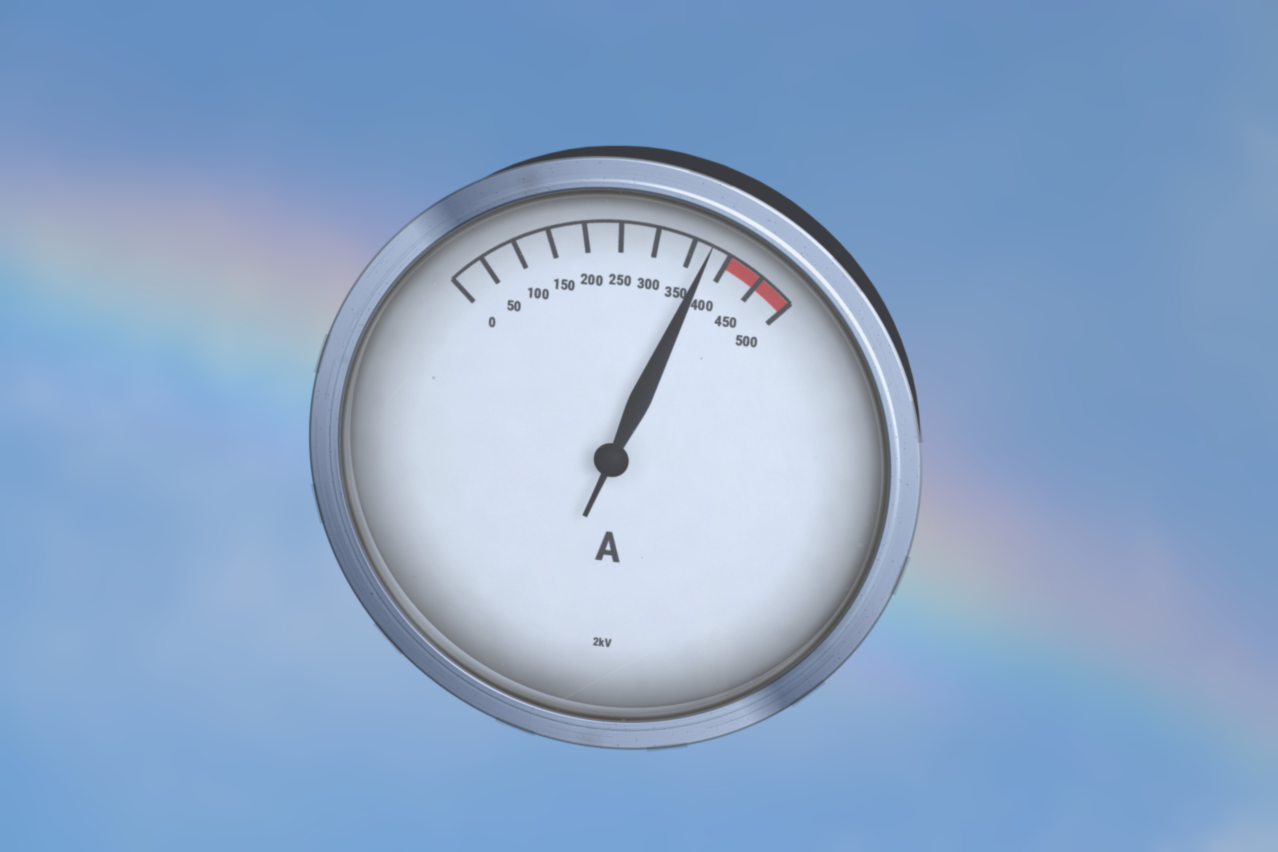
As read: 375 A
